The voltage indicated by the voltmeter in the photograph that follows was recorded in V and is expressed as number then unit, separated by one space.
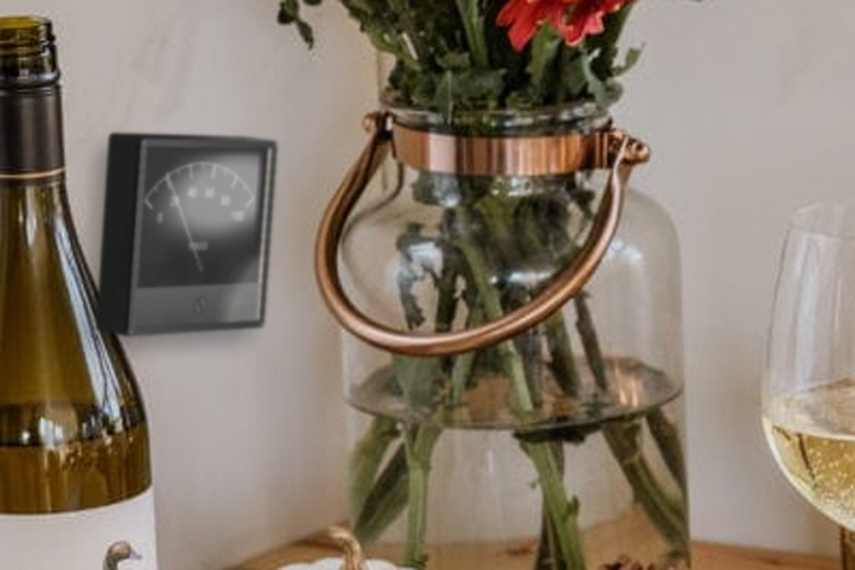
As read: 20 V
